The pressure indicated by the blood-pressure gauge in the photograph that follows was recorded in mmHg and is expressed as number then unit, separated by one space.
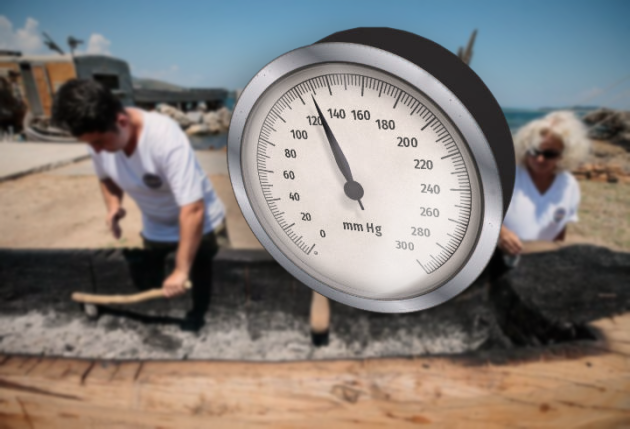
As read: 130 mmHg
